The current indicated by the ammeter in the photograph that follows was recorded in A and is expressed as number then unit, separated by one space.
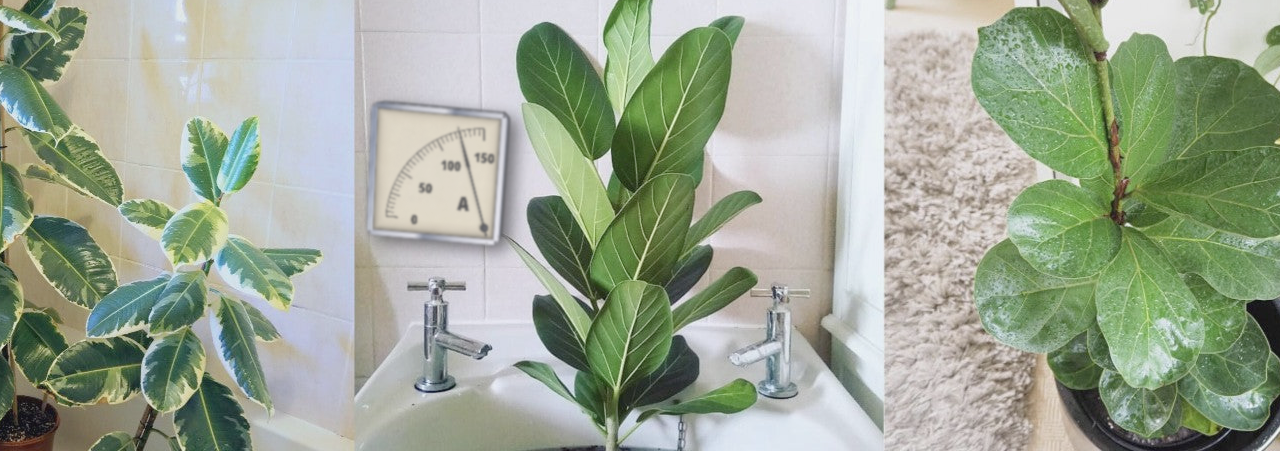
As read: 125 A
